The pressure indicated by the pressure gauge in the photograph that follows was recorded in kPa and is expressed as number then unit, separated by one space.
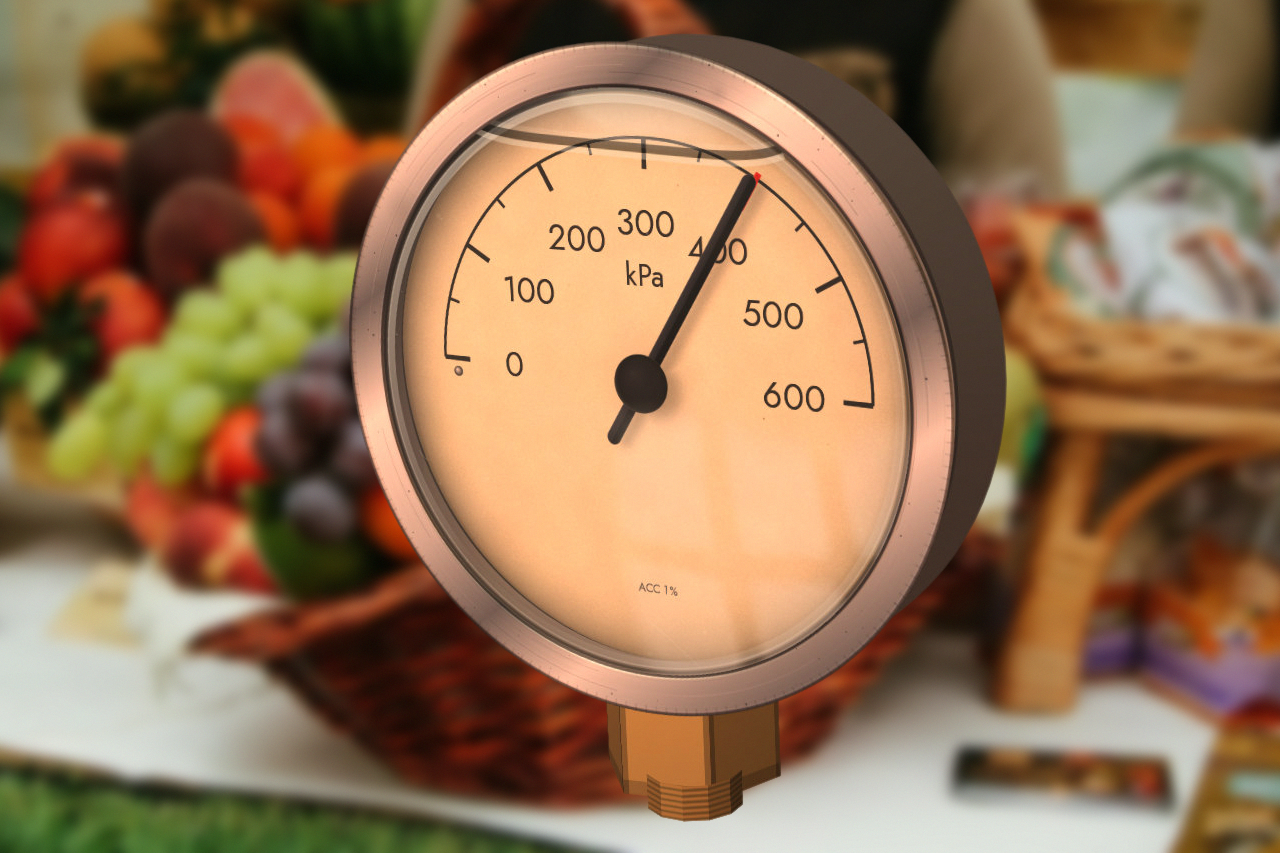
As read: 400 kPa
